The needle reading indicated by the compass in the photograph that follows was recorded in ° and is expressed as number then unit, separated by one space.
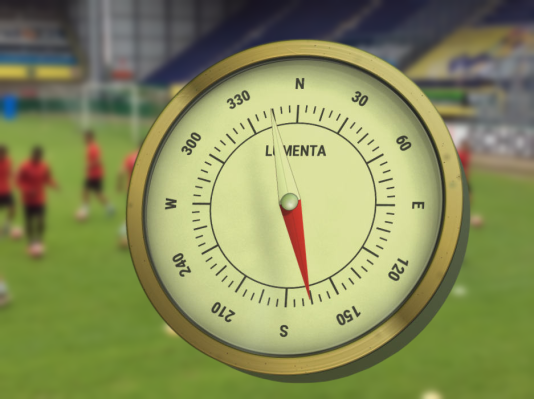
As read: 165 °
